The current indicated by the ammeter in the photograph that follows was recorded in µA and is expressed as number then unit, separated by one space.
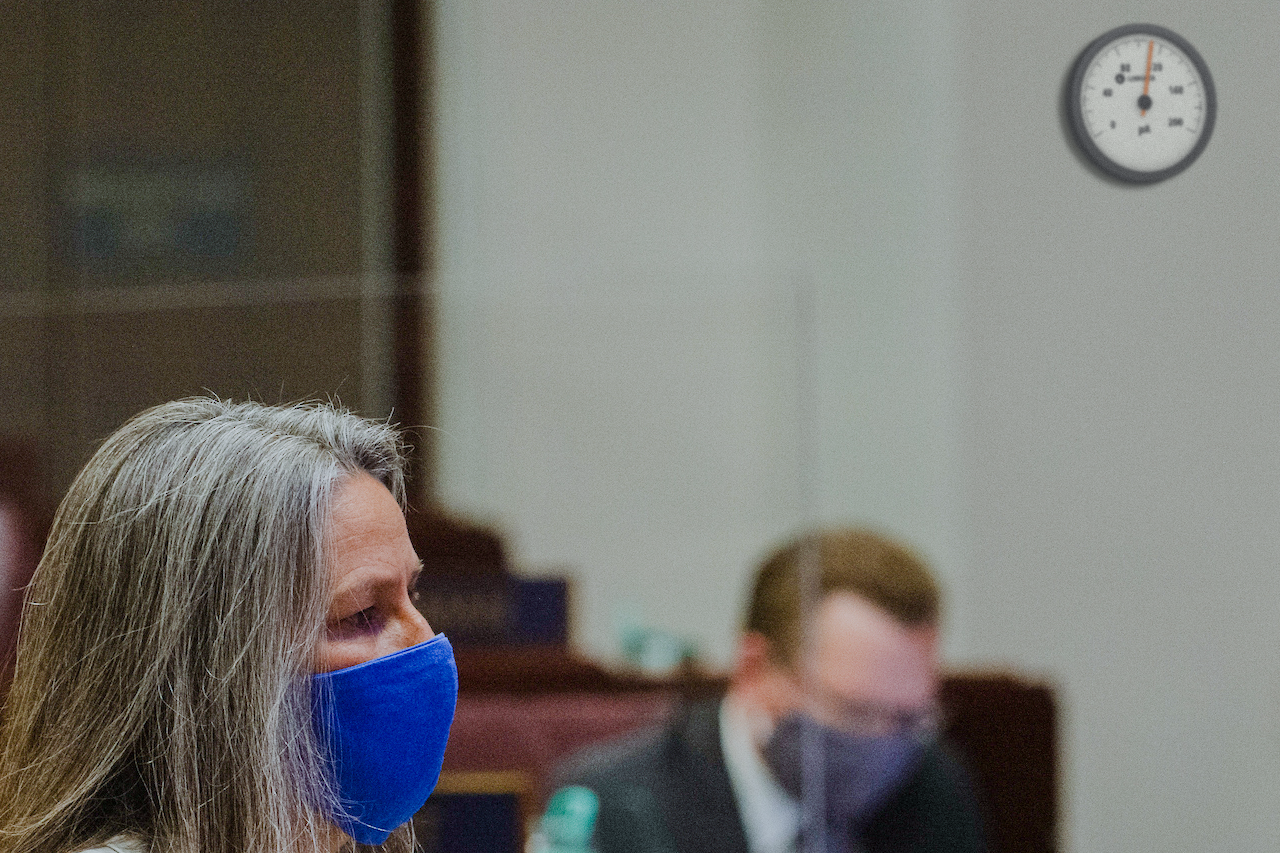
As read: 110 µA
